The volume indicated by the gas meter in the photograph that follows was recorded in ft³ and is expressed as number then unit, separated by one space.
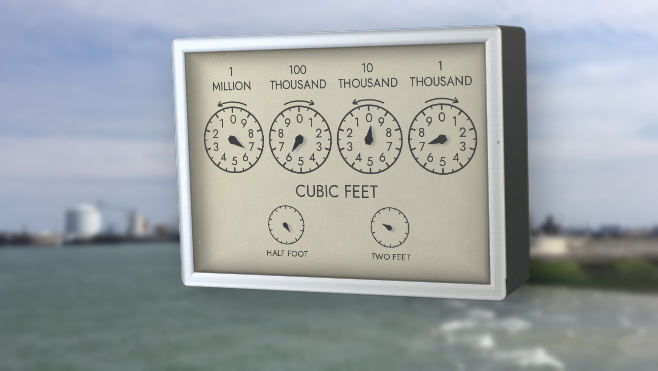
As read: 659700 ft³
